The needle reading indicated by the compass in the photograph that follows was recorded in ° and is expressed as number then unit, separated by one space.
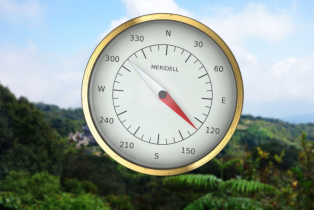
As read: 130 °
